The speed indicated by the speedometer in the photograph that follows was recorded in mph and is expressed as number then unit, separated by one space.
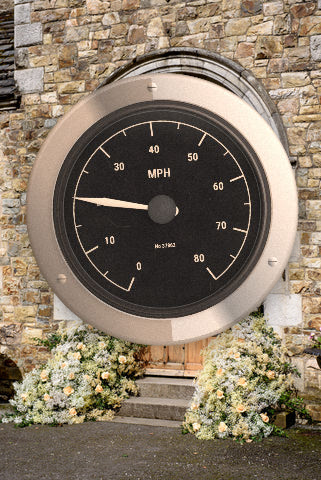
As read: 20 mph
